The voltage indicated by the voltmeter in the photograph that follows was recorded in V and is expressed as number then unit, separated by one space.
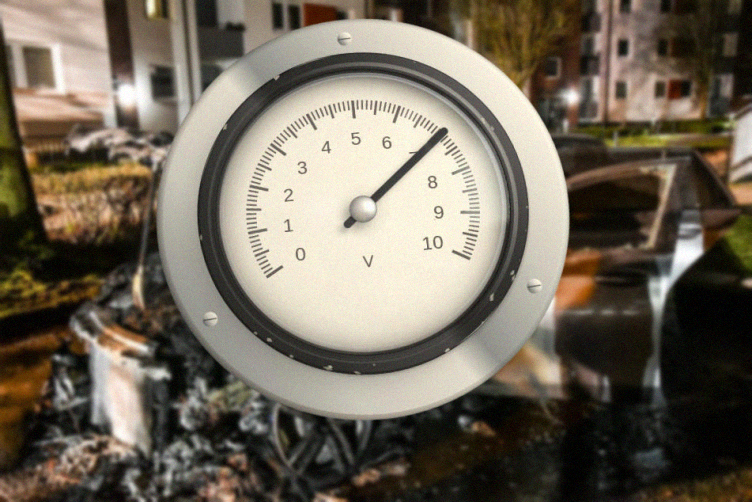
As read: 7.1 V
